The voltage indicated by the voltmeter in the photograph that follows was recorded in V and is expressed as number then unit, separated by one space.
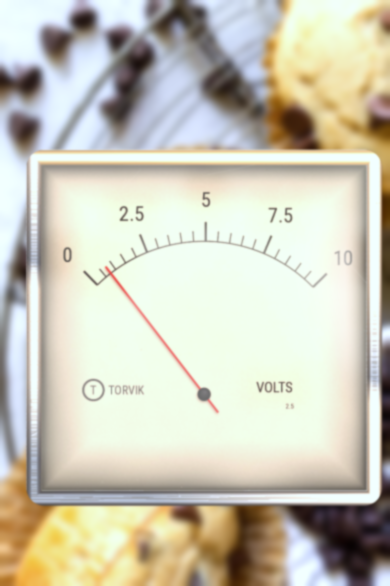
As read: 0.75 V
